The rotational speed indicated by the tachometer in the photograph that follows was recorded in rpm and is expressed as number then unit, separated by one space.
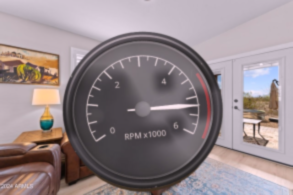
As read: 5250 rpm
